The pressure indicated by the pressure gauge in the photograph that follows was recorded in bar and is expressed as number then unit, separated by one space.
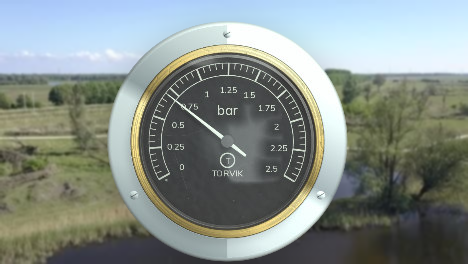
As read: 0.7 bar
